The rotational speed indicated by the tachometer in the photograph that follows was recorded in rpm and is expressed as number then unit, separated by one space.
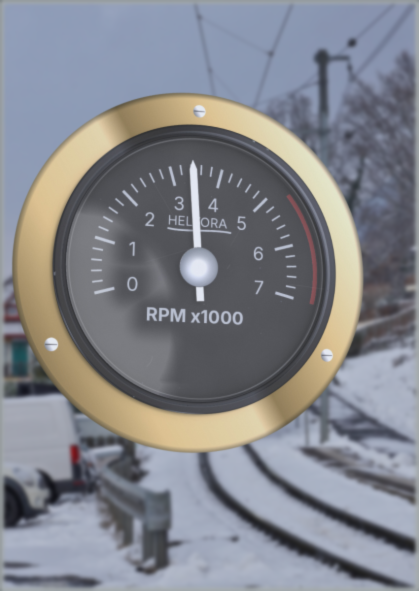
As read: 3400 rpm
